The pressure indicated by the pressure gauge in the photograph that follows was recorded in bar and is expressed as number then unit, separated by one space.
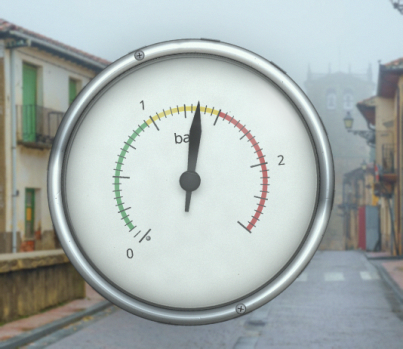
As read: 1.35 bar
